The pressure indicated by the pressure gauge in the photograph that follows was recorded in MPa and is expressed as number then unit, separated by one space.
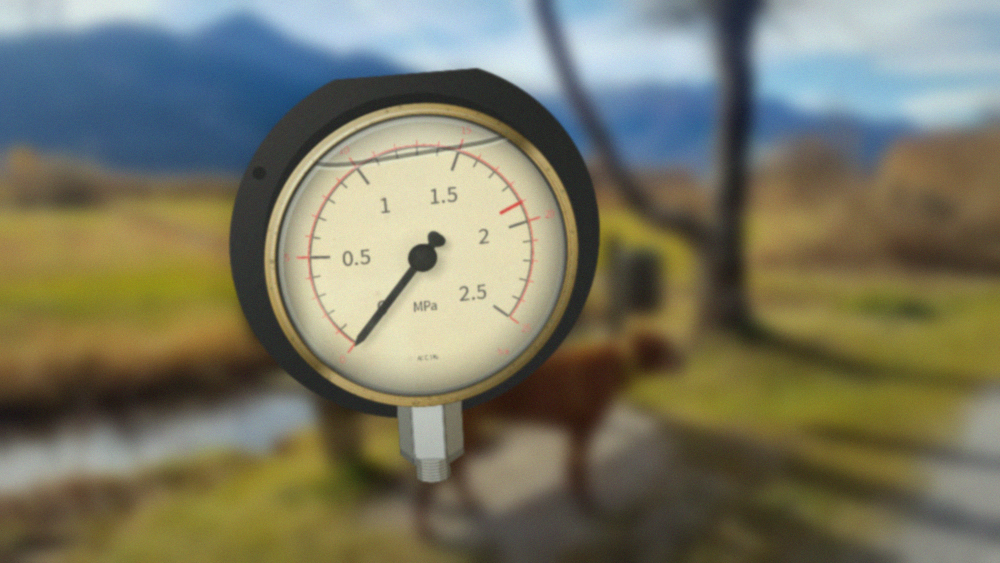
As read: 0 MPa
